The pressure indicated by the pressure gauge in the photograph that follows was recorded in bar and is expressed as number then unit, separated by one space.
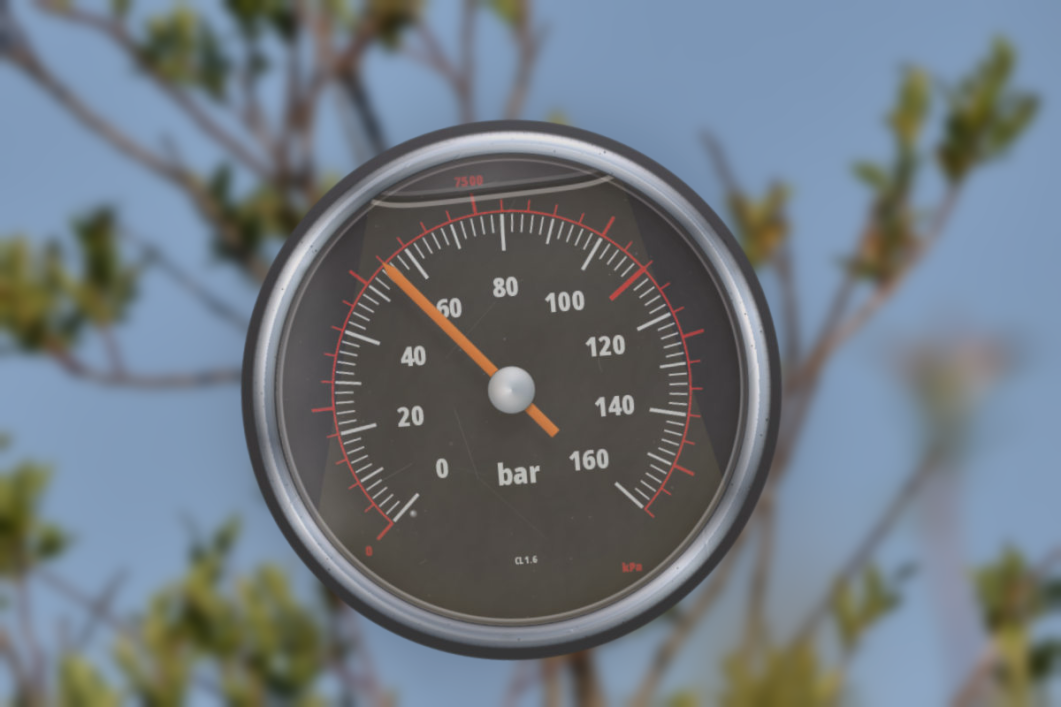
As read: 55 bar
